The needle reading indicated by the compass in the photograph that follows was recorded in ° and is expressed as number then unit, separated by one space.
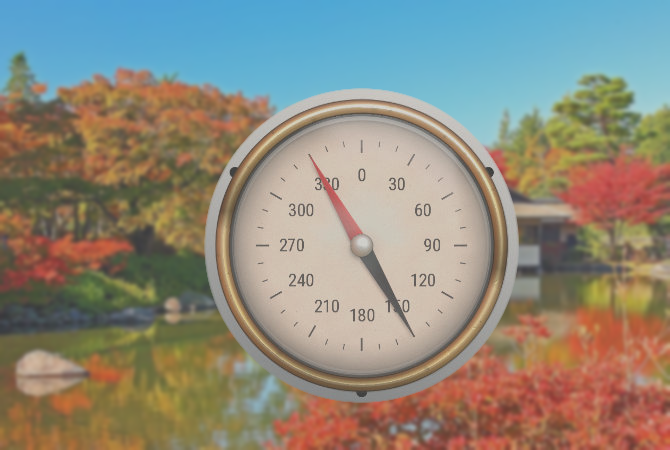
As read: 330 °
